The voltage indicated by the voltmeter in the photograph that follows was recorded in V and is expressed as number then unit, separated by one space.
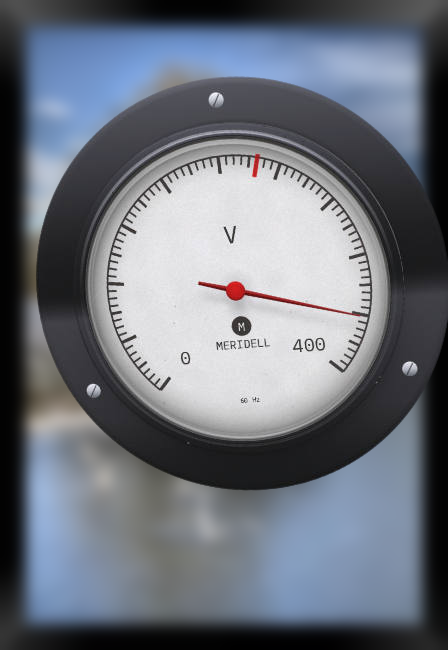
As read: 360 V
